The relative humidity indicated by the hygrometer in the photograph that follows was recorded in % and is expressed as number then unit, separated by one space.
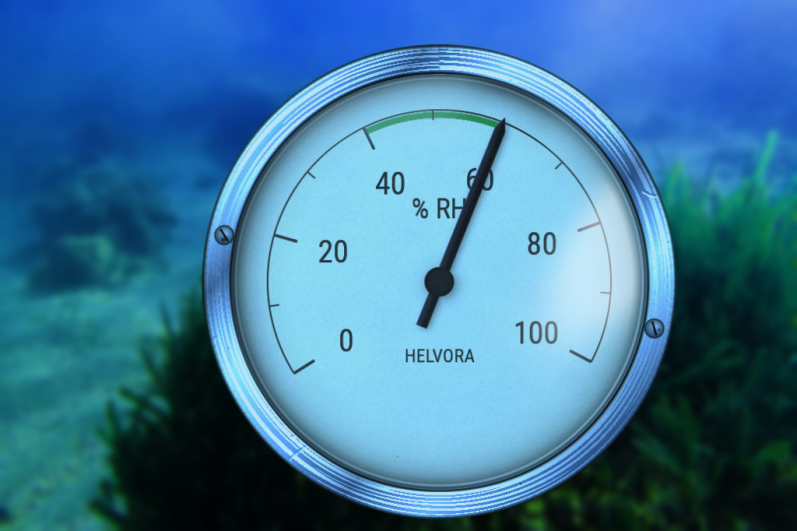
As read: 60 %
